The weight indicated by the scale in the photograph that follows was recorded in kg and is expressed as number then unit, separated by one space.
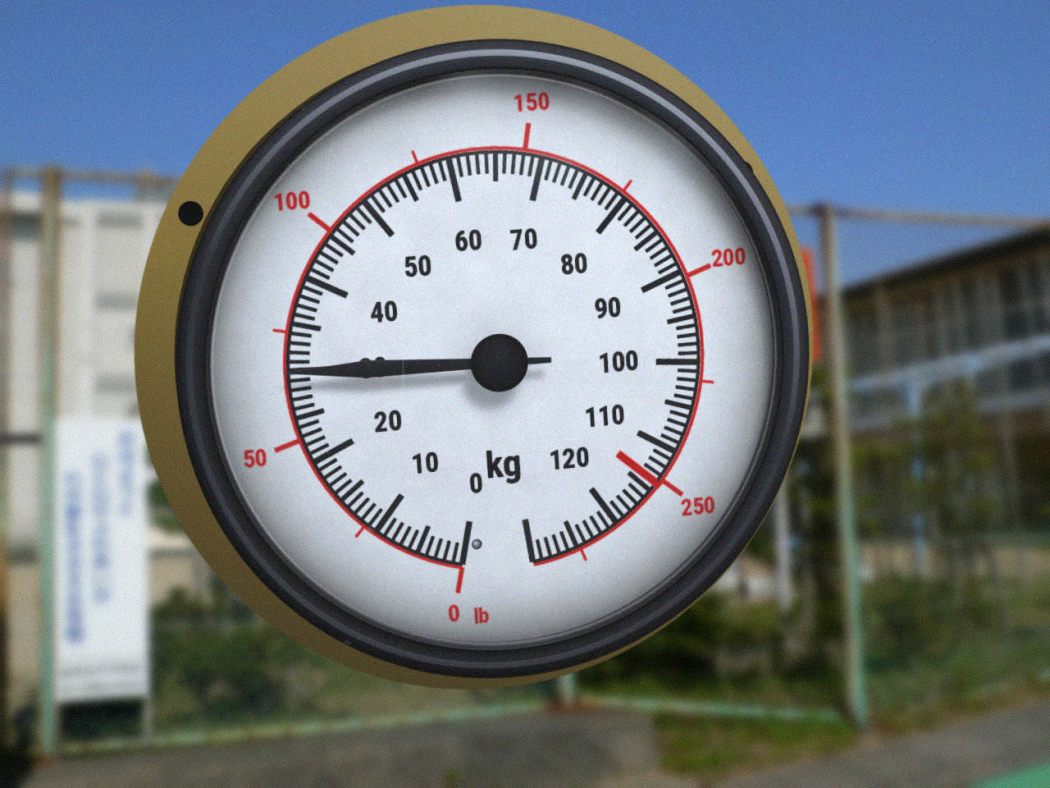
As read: 30 kg
